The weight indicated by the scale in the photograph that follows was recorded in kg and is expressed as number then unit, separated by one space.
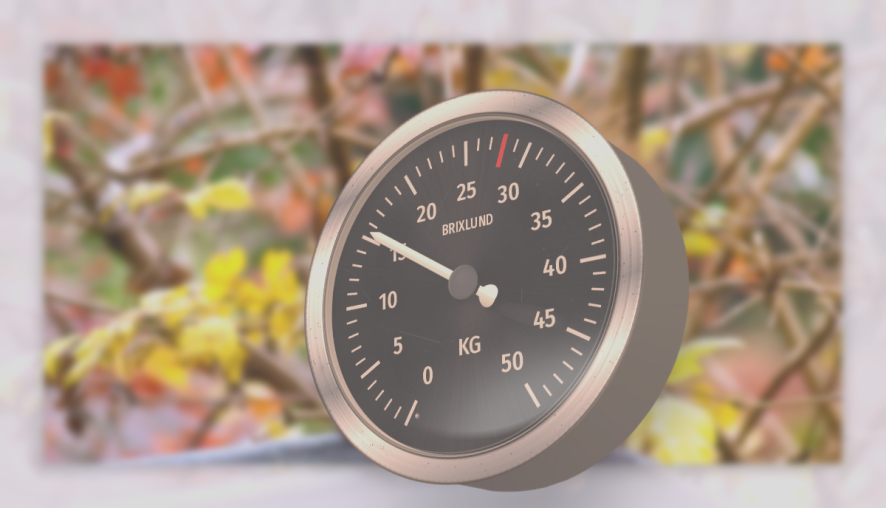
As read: 15.5 kg
